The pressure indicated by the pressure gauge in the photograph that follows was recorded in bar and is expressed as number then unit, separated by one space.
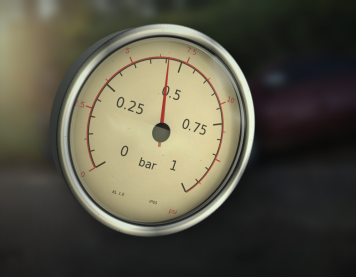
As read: 0.45 bar
